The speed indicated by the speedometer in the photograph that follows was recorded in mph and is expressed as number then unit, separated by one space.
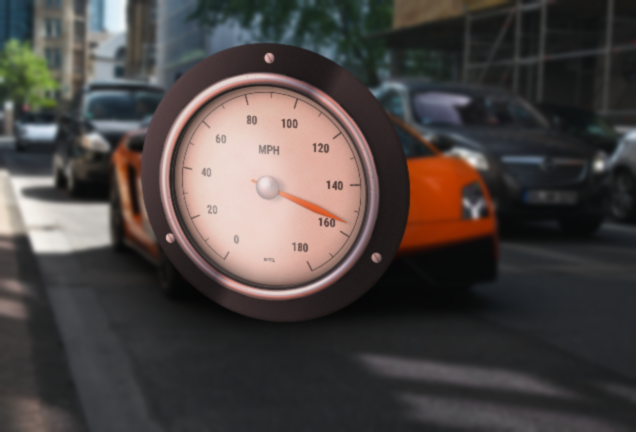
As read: 155 mph
